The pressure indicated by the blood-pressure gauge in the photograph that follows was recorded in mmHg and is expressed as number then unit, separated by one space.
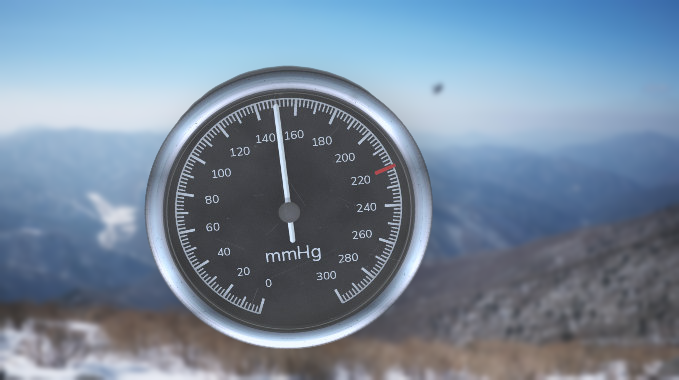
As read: 150 mmHg
